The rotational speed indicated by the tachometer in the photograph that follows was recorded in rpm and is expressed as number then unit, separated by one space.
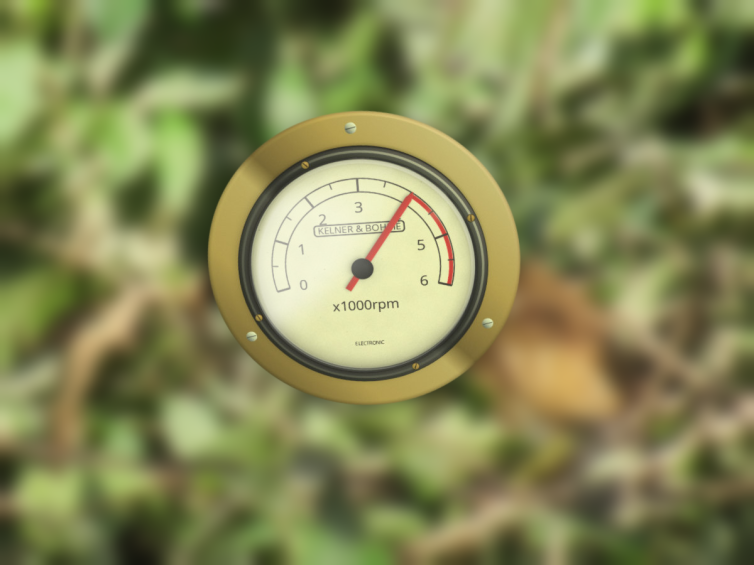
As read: 4000 rpm
